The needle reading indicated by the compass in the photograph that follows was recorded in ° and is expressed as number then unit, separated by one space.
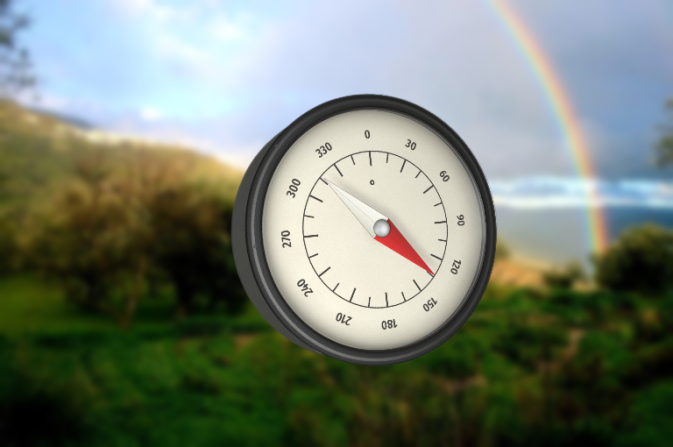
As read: 135 °
